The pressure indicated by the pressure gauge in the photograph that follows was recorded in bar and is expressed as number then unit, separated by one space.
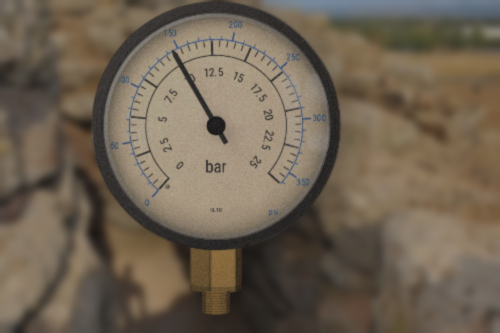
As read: 10 bar
